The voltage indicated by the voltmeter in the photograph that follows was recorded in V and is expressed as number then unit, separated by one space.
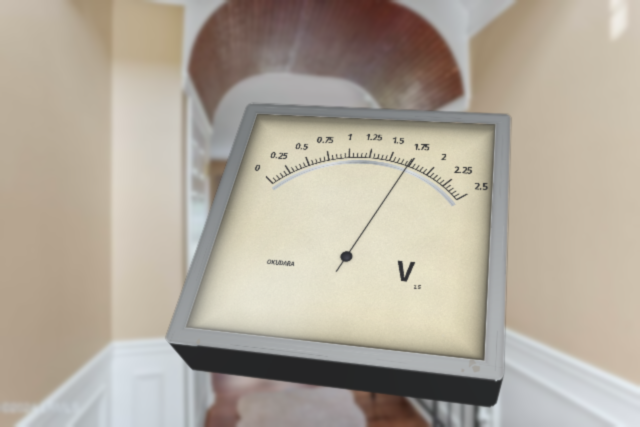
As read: 1.75 V
